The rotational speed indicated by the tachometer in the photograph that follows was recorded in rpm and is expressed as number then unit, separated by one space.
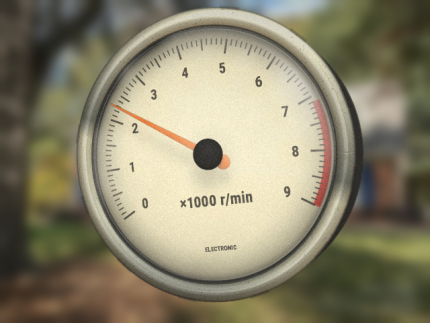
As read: 2300 rpm
